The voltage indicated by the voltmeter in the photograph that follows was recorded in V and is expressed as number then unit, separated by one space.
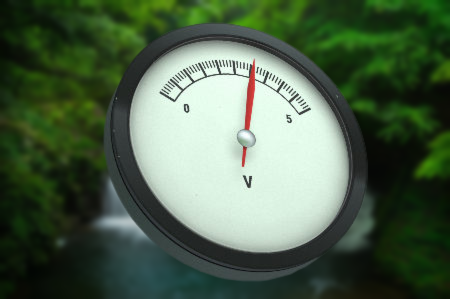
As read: 3 V
